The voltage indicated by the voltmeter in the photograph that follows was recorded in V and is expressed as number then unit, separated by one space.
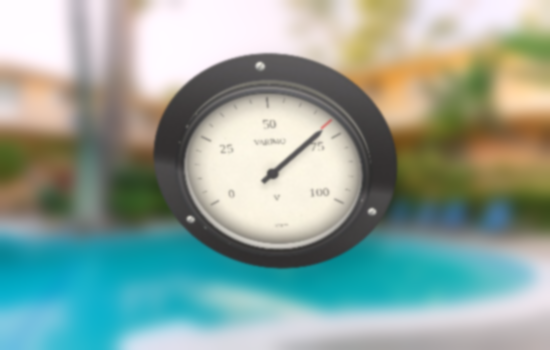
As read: 70 V
